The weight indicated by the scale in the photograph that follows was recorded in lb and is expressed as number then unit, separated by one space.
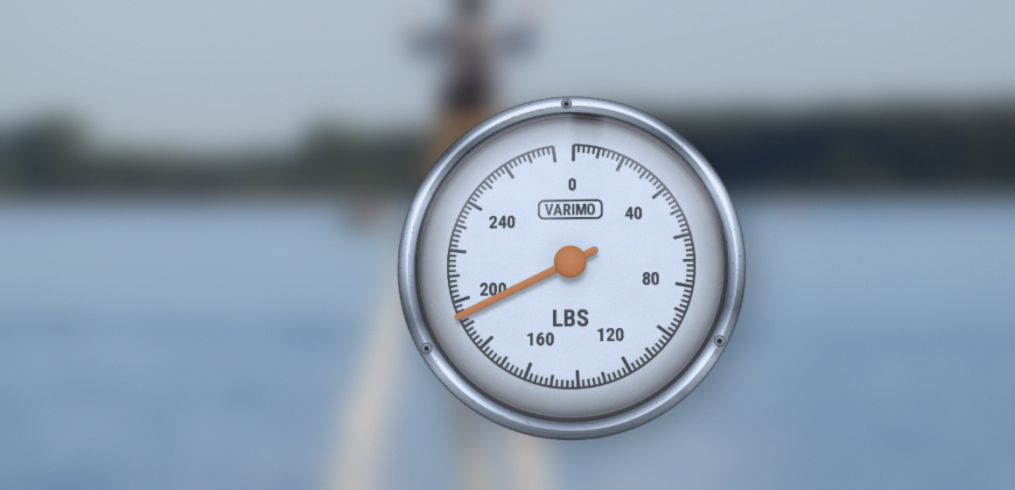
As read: 194 lb
